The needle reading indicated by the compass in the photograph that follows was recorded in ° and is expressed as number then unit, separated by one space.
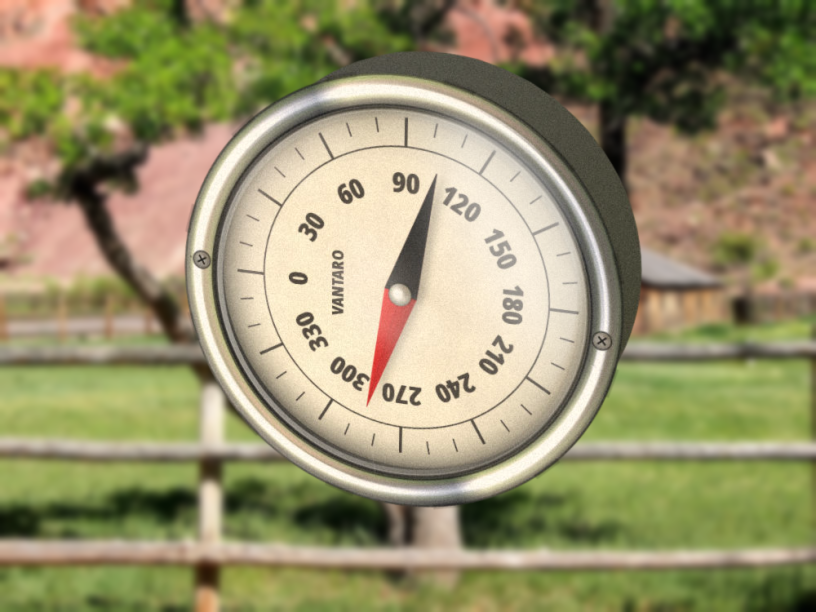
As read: 285 °
